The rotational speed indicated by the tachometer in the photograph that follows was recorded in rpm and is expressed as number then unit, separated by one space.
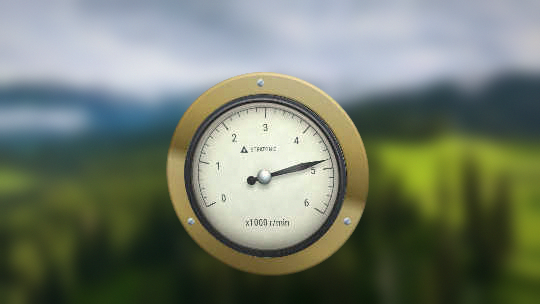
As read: 4800 rpm
